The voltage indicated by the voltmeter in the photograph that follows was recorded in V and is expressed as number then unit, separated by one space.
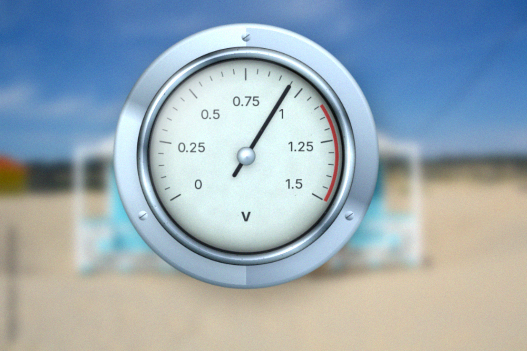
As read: 0.95 V
